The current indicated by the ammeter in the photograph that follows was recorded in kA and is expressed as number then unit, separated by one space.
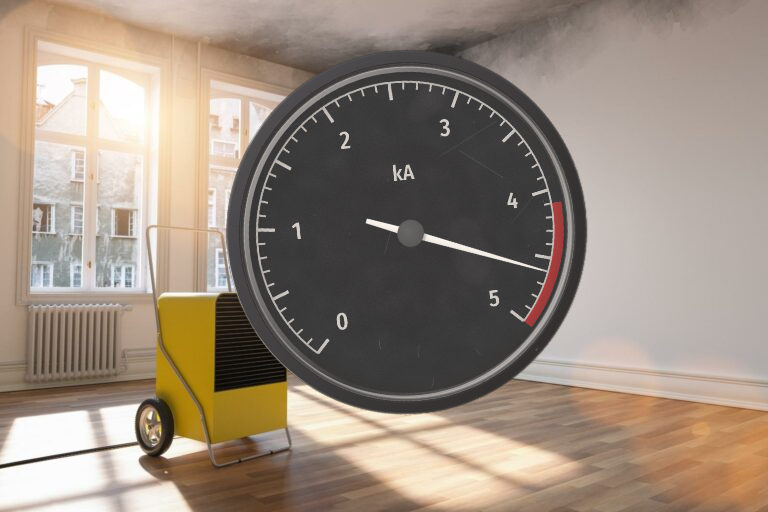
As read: 4.6 kA
